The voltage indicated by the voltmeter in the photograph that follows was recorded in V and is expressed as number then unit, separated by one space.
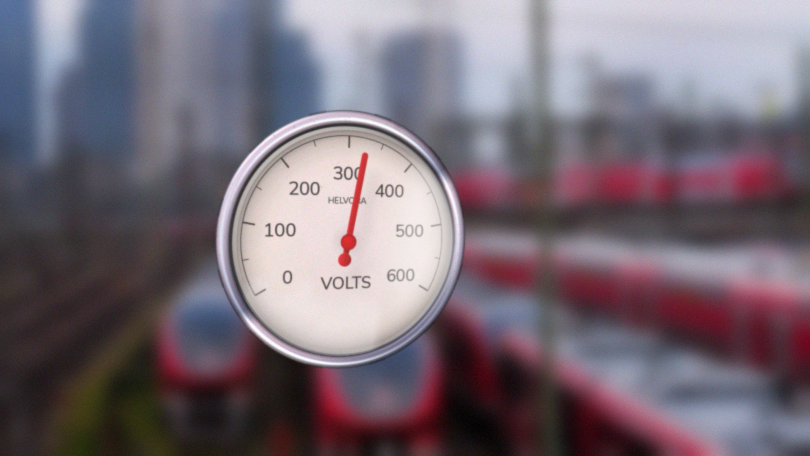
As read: 325 V
